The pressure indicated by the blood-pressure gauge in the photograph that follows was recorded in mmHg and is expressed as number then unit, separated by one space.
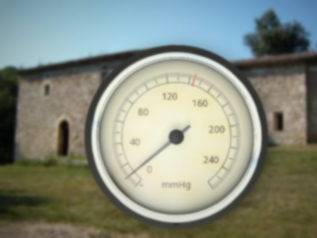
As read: 10 mmHg
